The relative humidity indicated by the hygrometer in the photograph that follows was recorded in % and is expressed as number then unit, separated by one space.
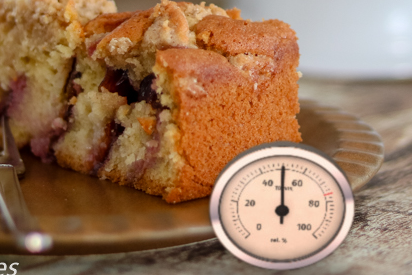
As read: 50 %
